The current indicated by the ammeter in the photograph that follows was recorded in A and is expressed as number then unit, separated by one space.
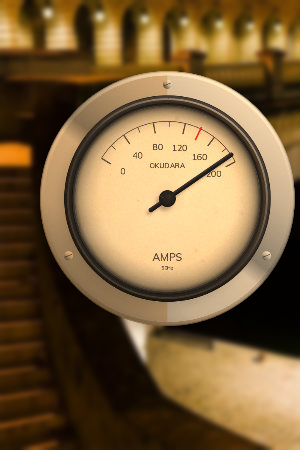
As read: 190 A
